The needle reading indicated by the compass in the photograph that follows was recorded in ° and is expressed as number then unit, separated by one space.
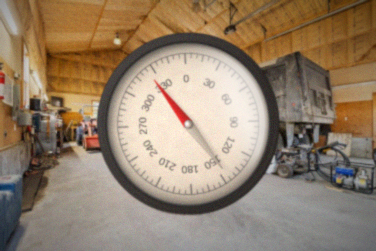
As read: 325 °
